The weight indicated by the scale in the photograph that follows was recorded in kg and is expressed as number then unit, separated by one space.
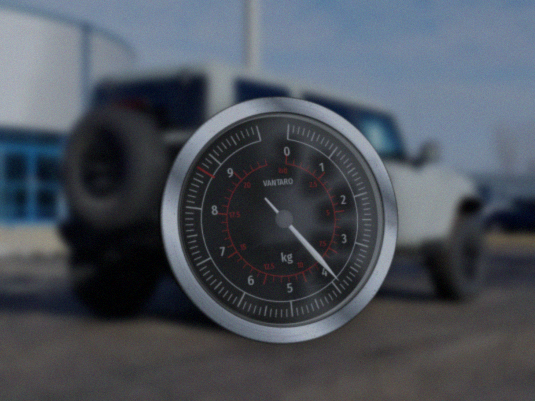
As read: 3.9 kg
